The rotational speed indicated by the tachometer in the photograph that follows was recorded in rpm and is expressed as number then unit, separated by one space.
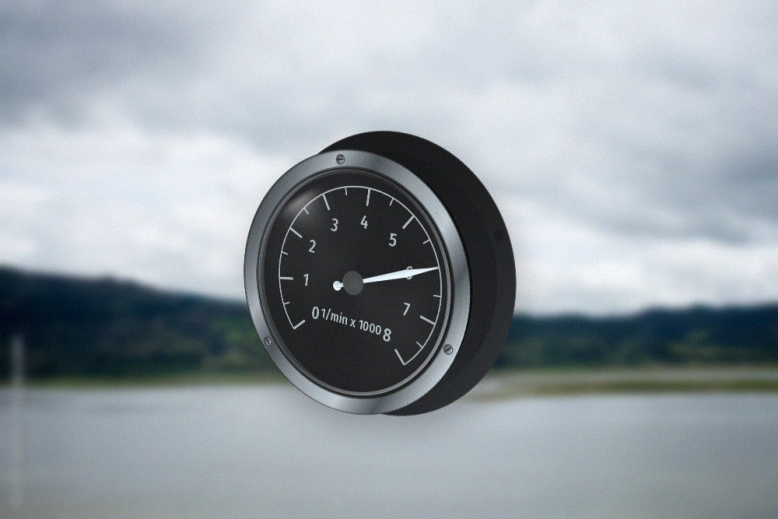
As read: 6000 rpm
